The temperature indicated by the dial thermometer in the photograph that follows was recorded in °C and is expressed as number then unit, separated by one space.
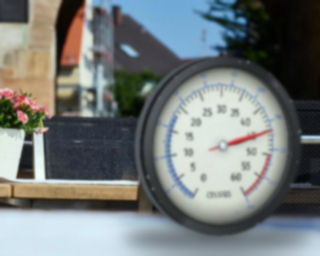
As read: 45 °C
